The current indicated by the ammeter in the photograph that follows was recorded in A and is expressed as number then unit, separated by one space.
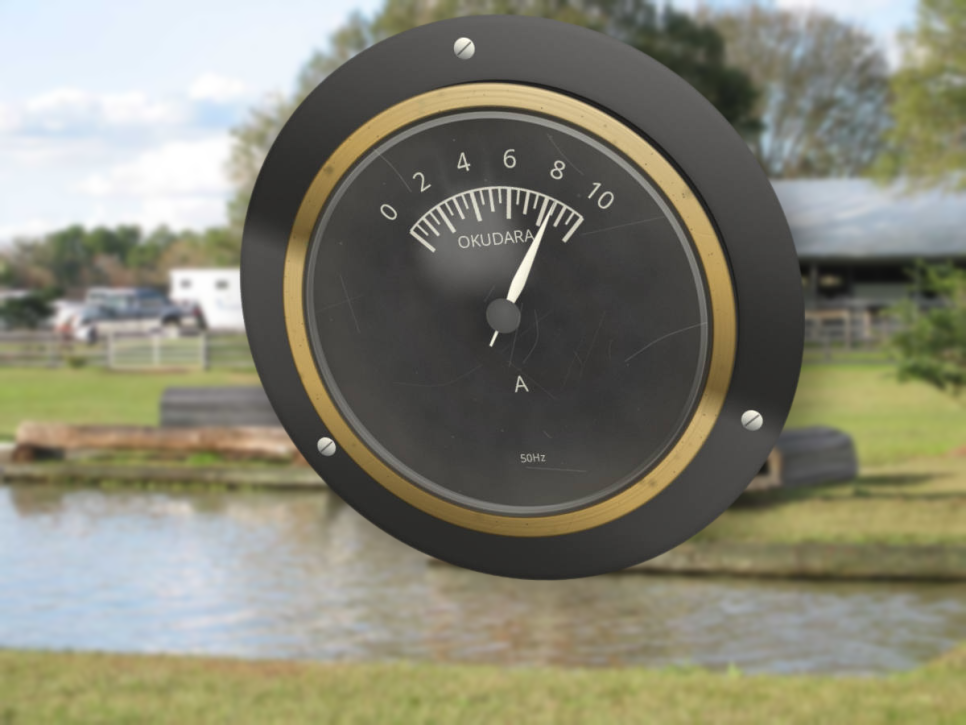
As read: 8.5 A
